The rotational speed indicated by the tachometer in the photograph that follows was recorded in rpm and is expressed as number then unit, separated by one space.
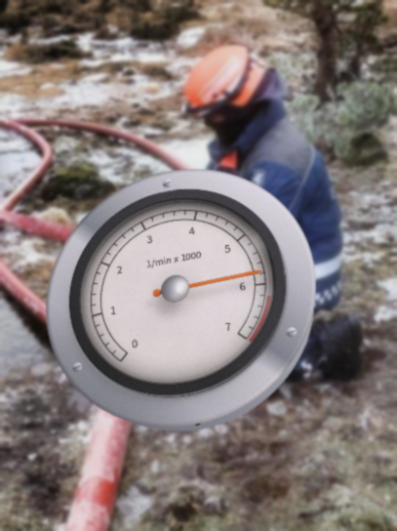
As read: 5800 rpm
